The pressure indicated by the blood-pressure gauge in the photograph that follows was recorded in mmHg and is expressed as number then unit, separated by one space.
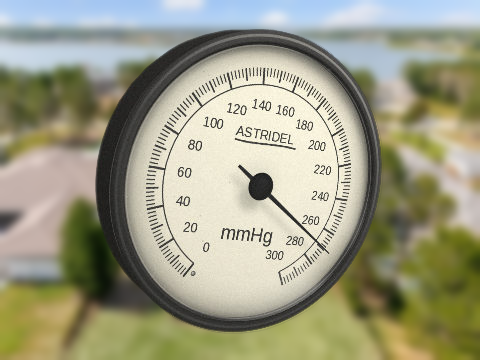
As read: 270 mmHg
